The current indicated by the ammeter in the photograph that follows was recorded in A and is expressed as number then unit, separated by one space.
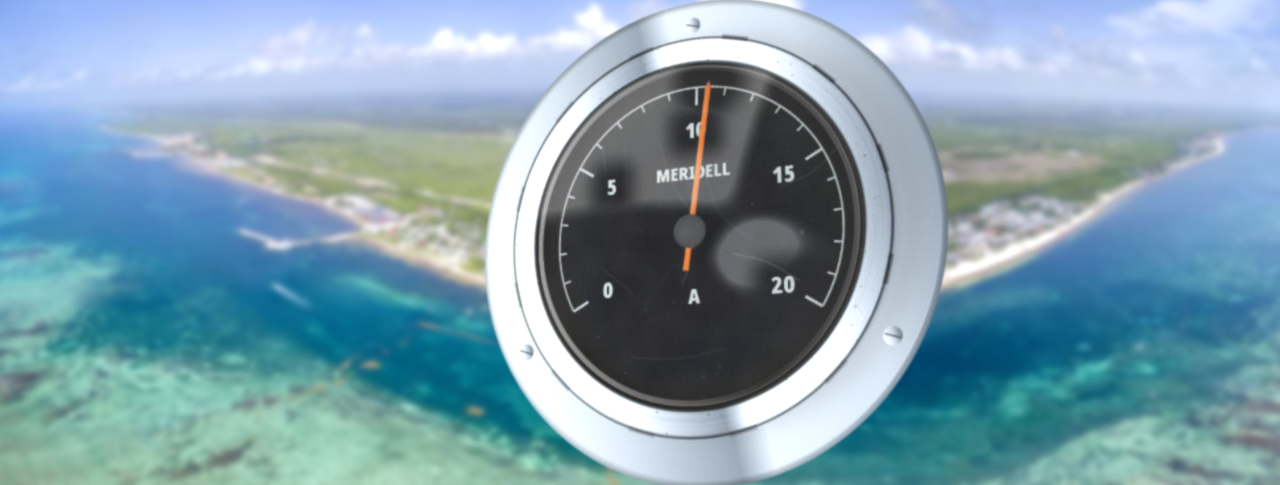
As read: 10.5 A
